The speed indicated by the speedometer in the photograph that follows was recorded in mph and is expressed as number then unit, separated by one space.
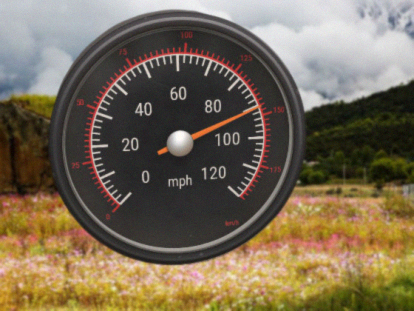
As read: 90 mph
